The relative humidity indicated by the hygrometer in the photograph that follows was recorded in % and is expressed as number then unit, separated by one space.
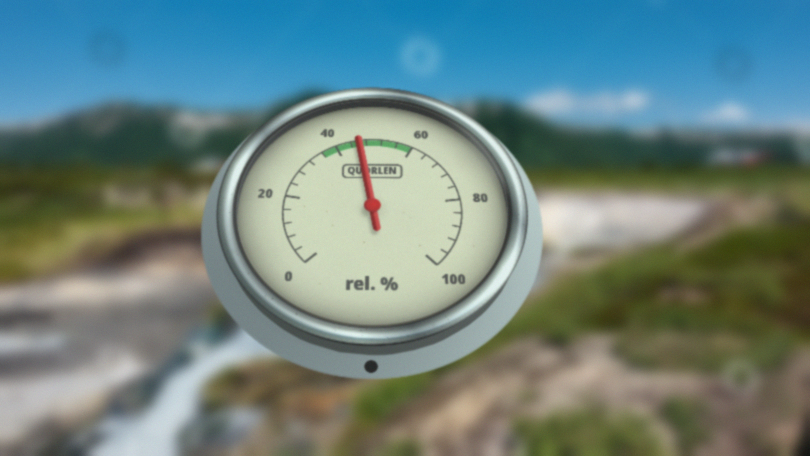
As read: 46 %
